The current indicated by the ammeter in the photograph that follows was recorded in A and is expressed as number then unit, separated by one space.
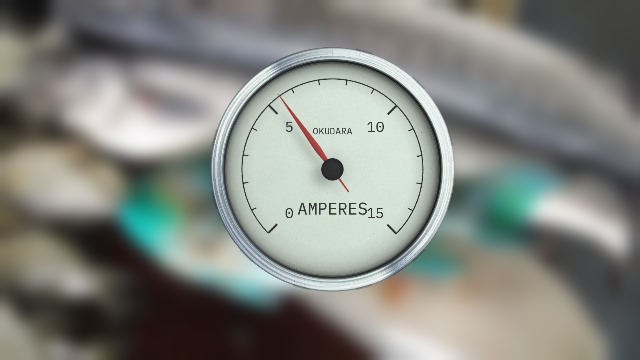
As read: 5.5 A
